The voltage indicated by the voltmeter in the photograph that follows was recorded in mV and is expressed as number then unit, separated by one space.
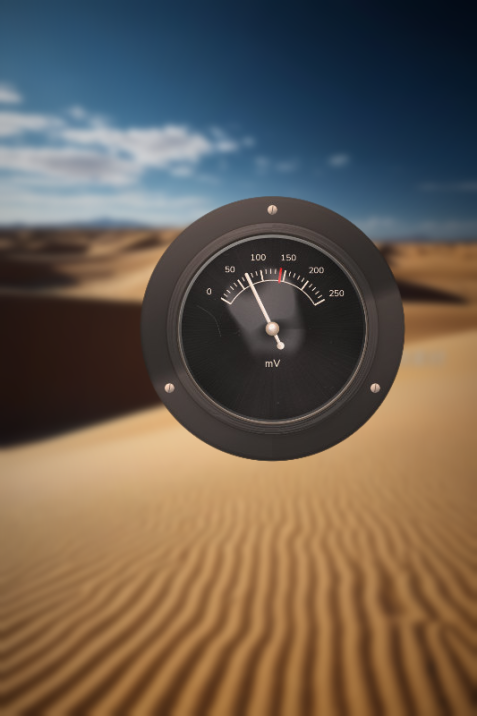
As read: 70 mV
